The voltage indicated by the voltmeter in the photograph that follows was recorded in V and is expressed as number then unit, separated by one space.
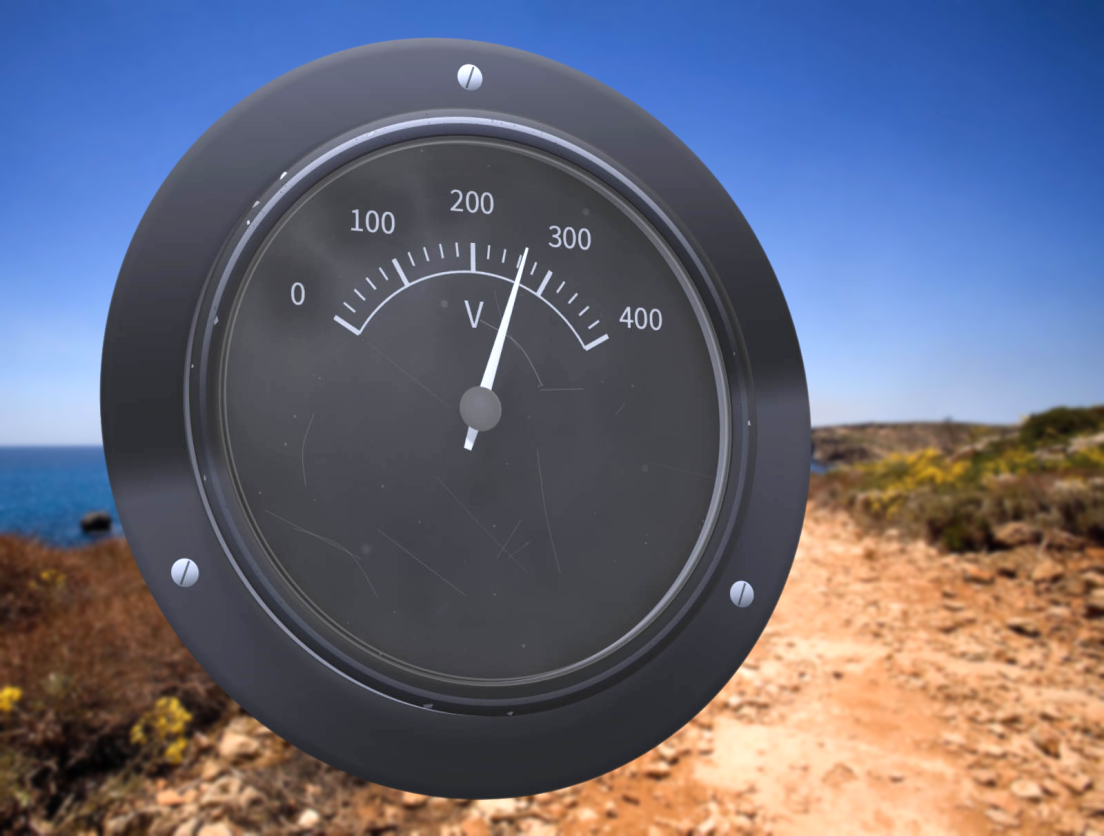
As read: 260 V
